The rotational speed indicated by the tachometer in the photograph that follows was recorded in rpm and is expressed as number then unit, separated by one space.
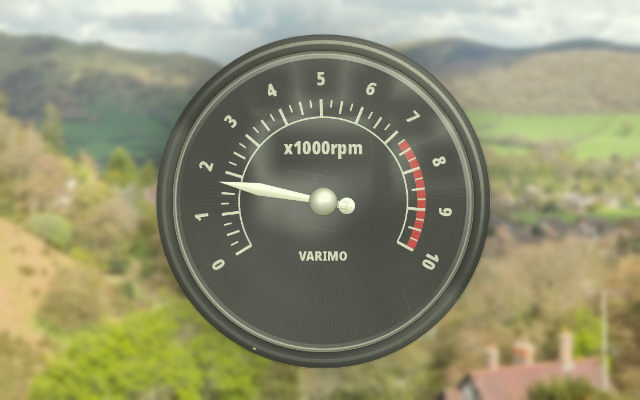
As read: 1750 rpm
